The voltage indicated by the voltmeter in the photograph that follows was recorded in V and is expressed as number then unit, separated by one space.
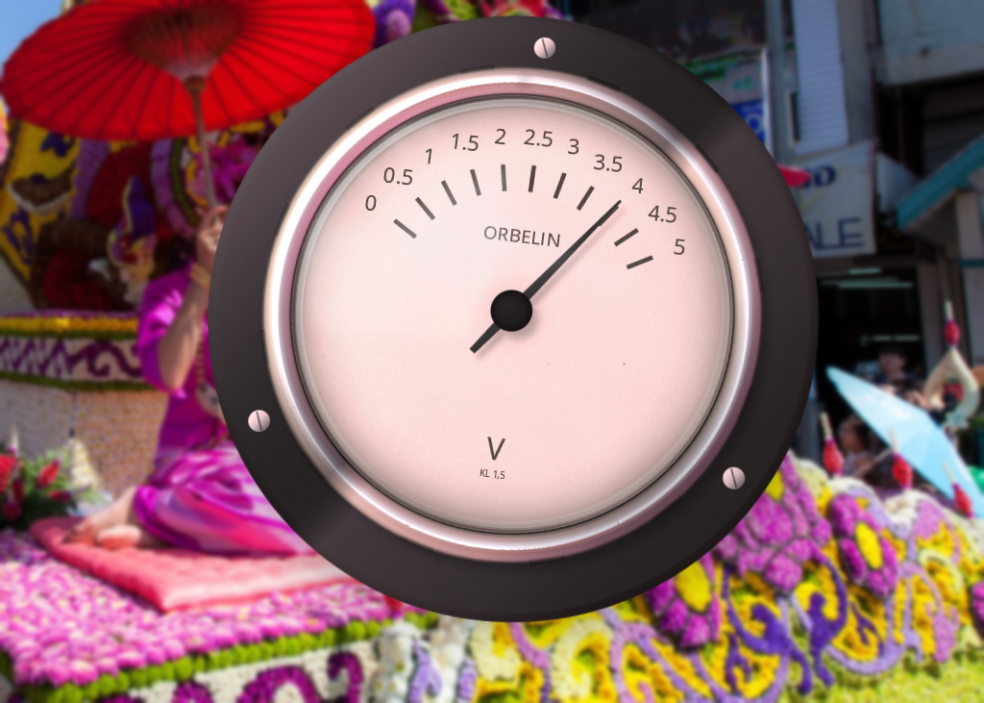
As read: 4 V
